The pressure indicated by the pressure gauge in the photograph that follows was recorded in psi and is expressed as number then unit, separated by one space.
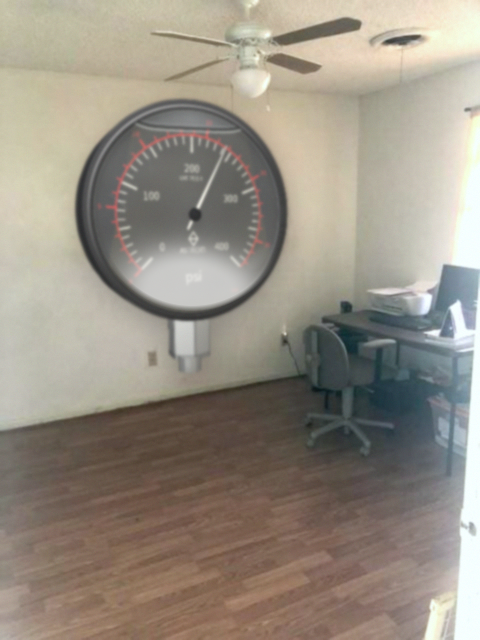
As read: 240 psi
